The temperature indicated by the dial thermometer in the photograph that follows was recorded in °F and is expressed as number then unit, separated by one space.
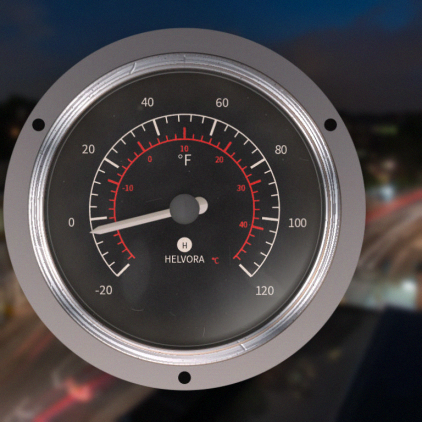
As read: -4 °F
